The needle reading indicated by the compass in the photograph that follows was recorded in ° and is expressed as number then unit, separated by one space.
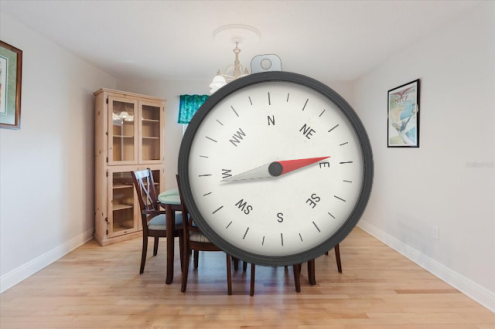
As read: 82.5 °
